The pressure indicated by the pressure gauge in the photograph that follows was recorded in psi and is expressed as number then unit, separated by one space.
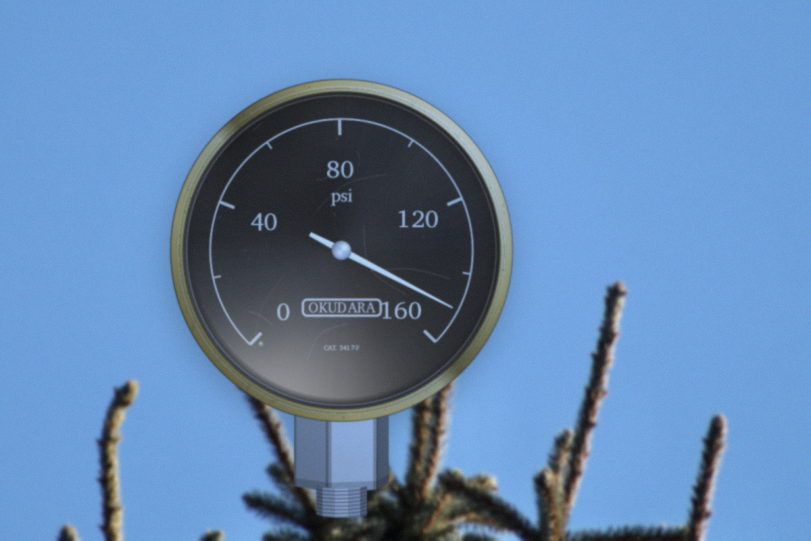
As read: 150 psi
